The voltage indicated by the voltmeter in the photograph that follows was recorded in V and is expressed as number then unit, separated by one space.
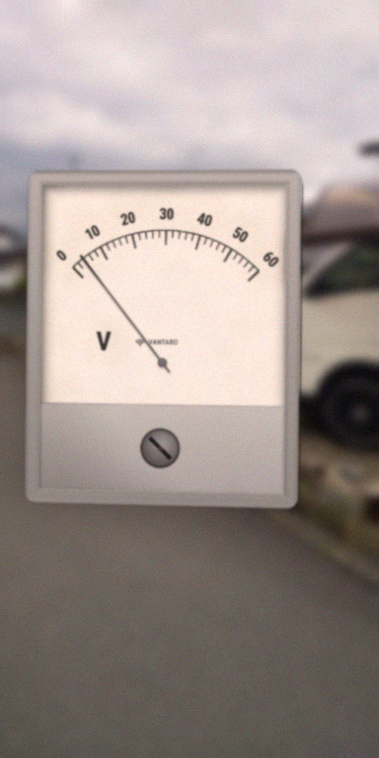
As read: 4 V
